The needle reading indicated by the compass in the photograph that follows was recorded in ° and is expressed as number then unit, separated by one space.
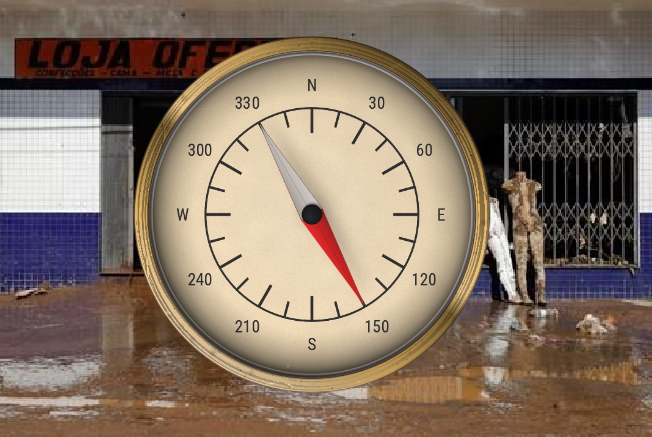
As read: 150 °
